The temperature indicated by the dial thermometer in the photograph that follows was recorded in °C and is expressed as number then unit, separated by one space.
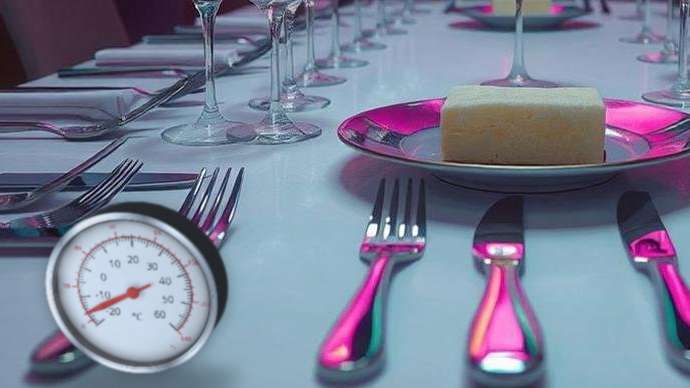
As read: -15 °C
